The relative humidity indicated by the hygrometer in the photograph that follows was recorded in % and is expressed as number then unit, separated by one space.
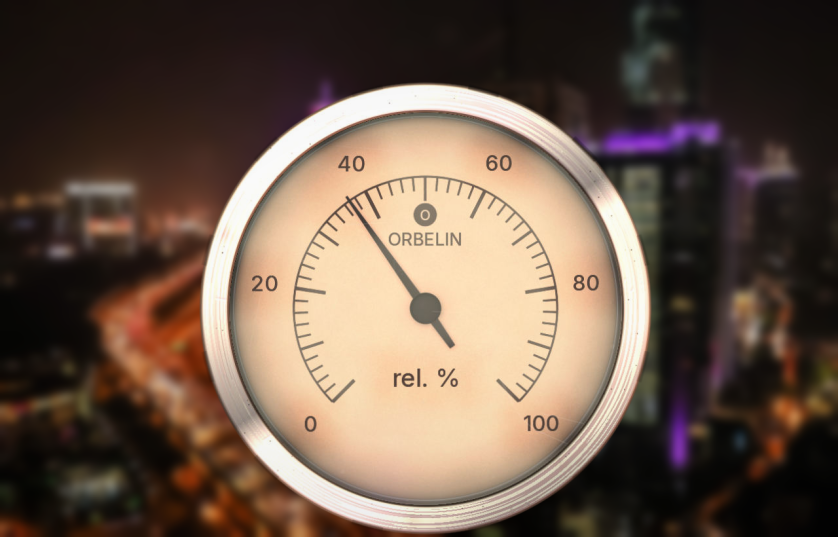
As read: 37 %
